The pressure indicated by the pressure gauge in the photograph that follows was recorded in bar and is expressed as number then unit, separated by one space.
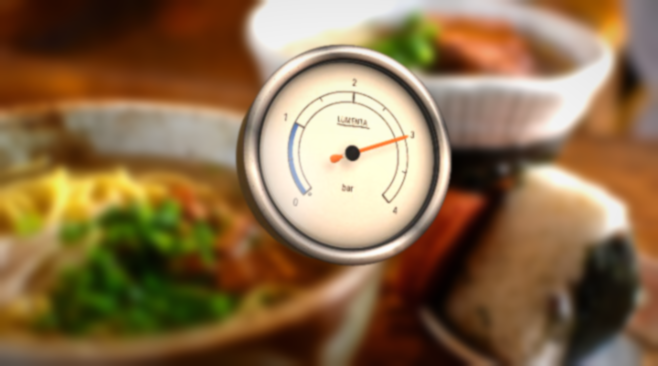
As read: 3 bar
